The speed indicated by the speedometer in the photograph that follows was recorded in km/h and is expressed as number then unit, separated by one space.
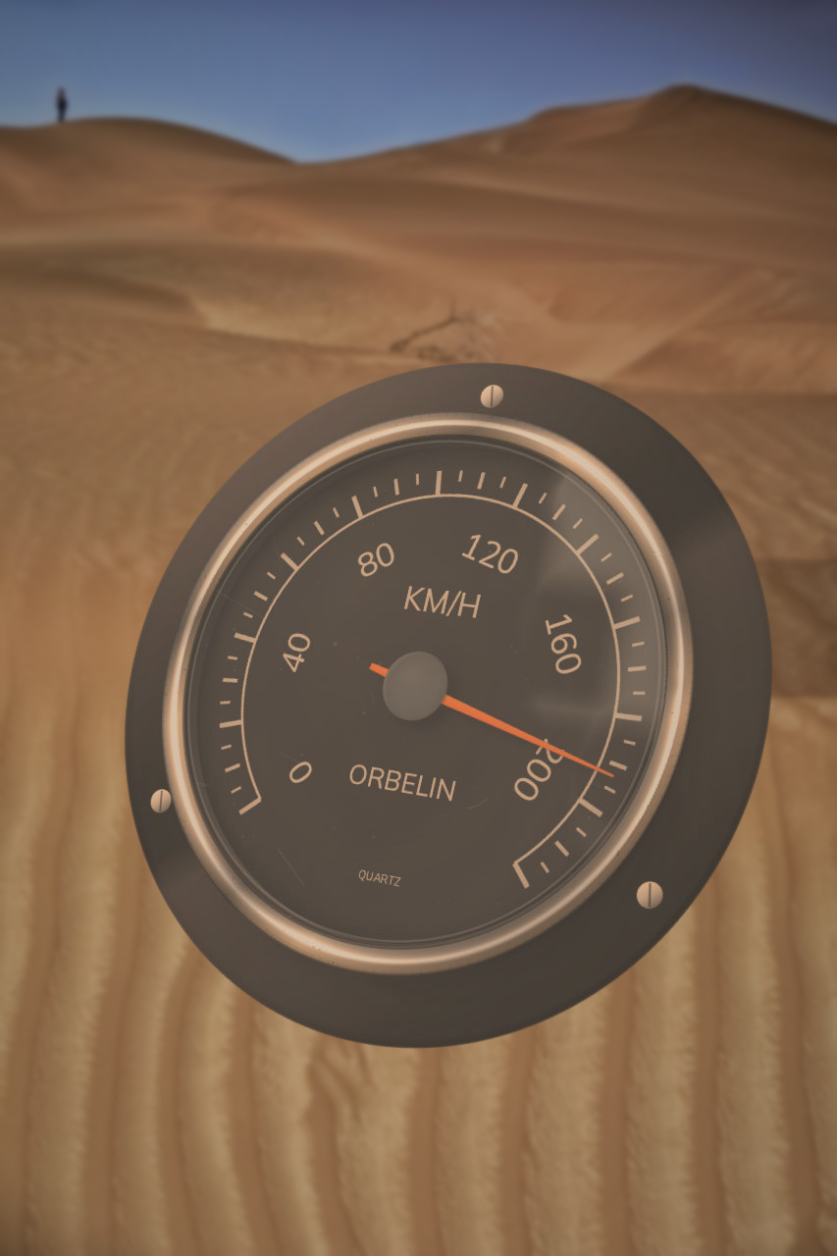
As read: 192.5 km/h
